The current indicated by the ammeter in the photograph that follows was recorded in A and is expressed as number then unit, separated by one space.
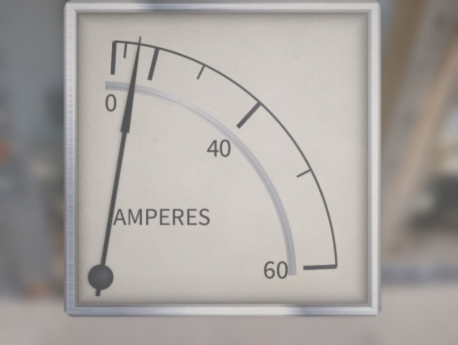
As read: 15 A
